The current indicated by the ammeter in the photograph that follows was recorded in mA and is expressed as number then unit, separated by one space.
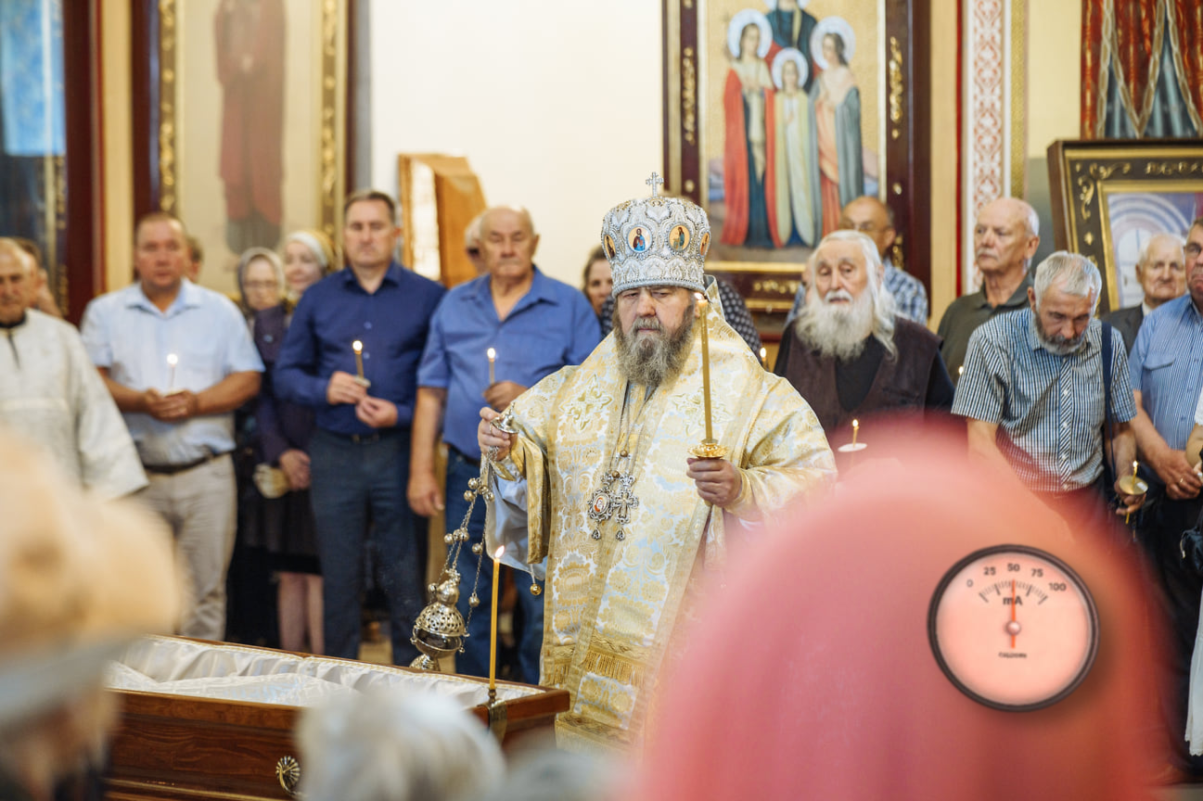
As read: 50 mA
